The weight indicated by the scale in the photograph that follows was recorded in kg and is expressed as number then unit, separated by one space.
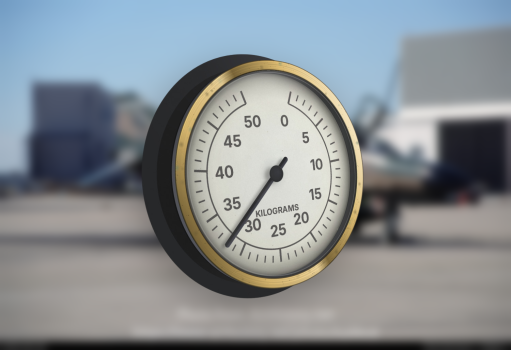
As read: 32 kg
